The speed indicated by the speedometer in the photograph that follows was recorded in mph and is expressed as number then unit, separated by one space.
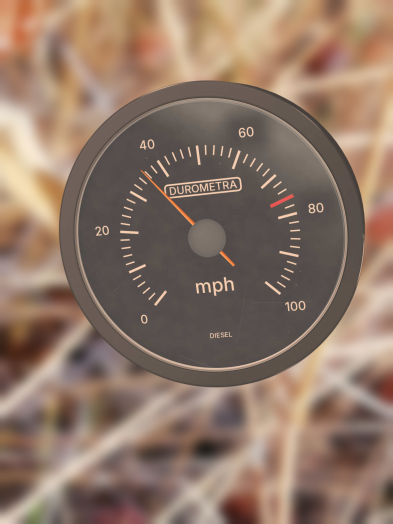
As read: 36 mph
